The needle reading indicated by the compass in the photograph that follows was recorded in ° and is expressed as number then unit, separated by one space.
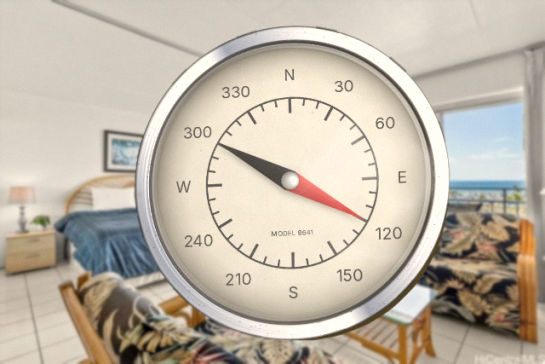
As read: 120 °
